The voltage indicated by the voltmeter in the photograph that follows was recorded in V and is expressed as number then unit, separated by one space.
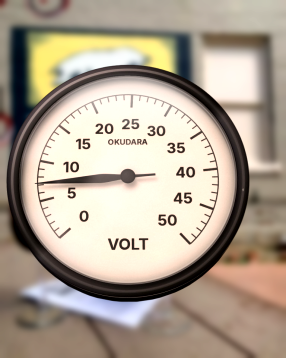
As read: 7 V
